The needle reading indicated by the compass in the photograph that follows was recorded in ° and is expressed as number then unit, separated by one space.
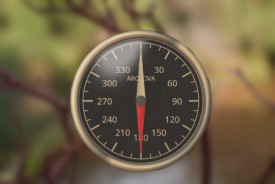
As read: 180 °
